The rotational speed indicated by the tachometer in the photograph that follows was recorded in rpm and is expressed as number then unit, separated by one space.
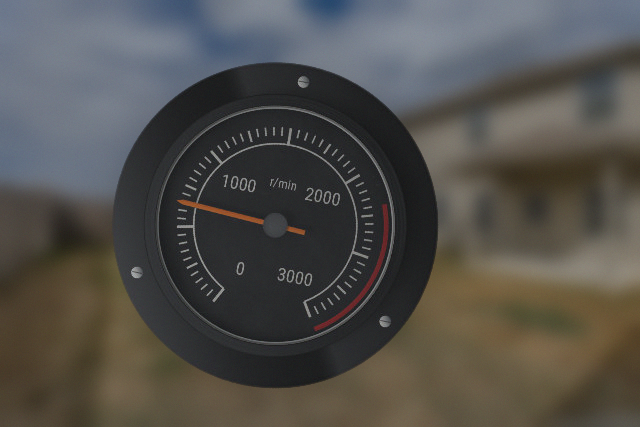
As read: 650 rpm
